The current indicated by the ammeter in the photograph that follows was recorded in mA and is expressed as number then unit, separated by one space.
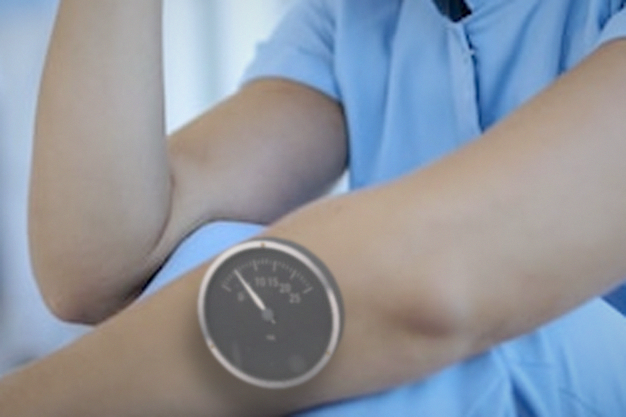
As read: 5 mA
